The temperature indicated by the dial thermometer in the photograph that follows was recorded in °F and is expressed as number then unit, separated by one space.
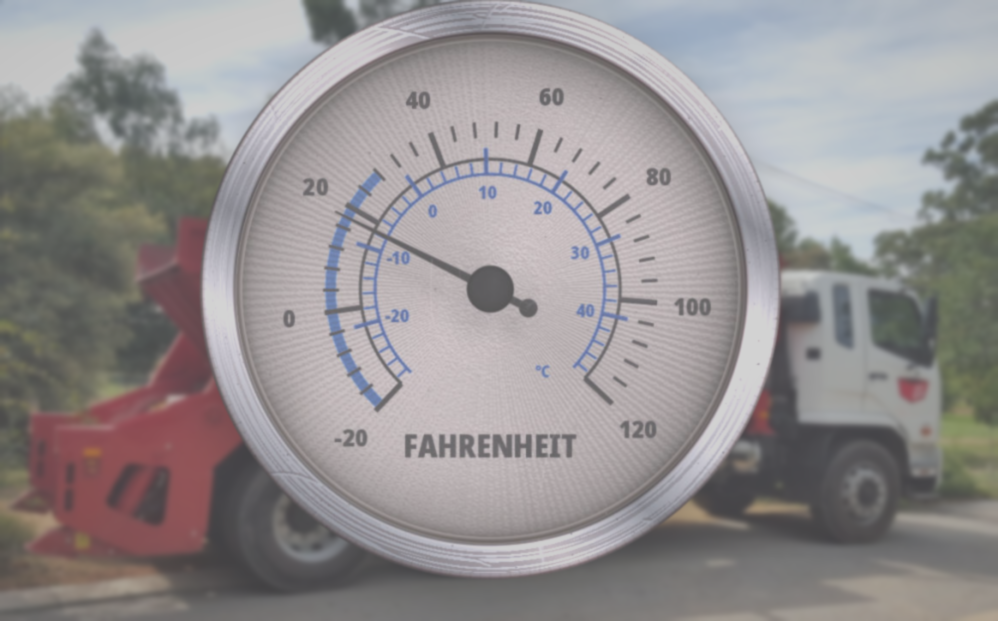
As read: 18 °F
